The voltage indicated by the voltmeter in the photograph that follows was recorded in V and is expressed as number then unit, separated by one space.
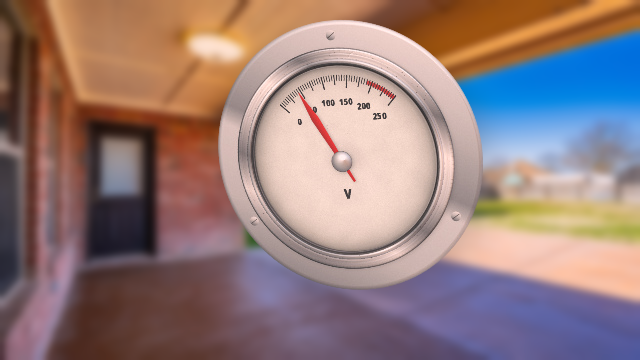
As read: 50 V
